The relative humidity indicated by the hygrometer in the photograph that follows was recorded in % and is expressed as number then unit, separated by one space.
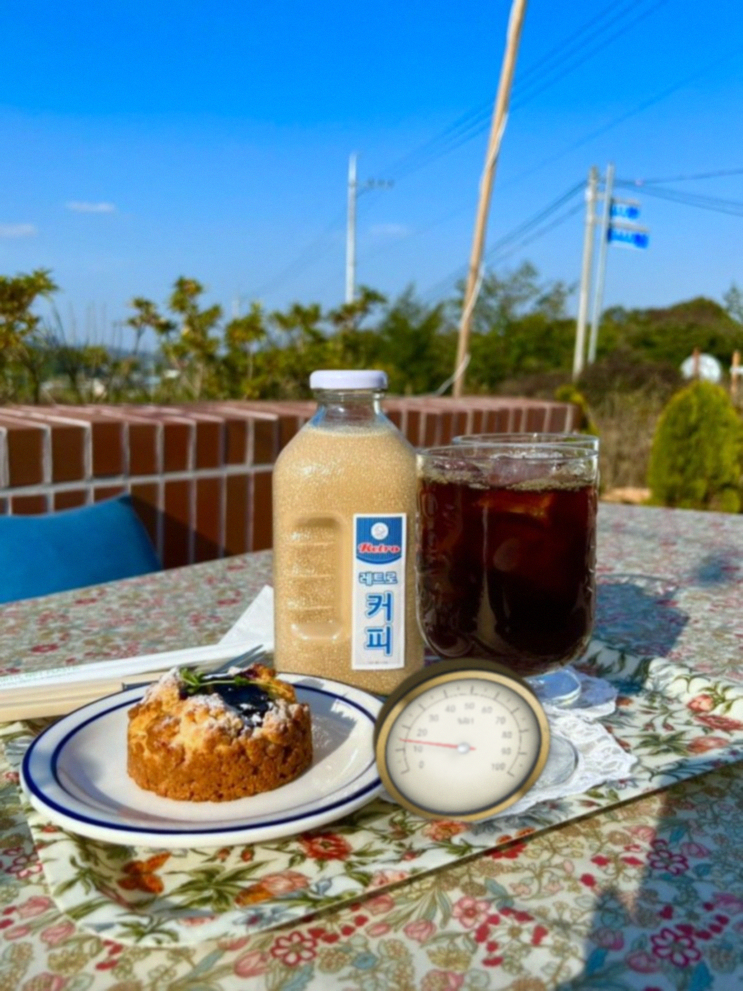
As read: 15 %
